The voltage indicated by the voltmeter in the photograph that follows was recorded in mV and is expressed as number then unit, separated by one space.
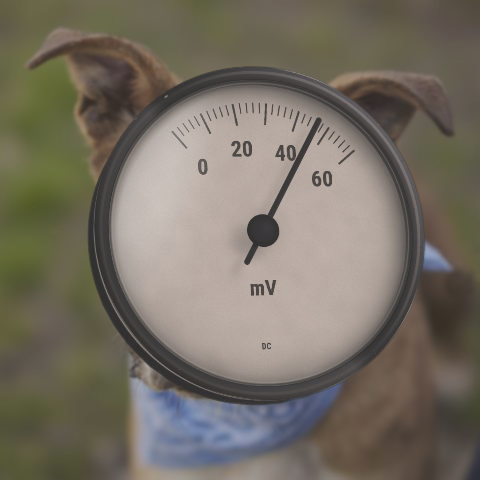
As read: 46 mV
